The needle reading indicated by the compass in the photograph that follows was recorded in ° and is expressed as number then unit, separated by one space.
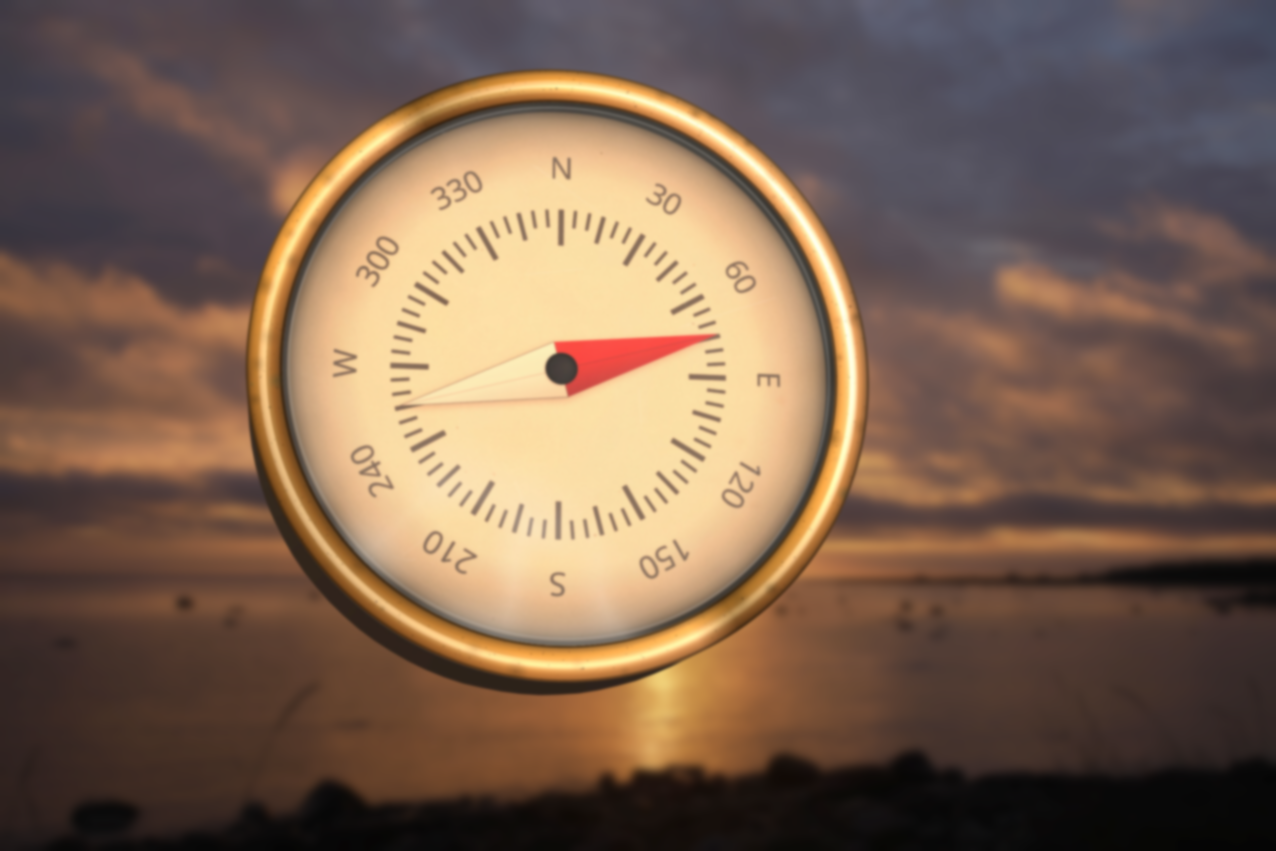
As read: 75 °
